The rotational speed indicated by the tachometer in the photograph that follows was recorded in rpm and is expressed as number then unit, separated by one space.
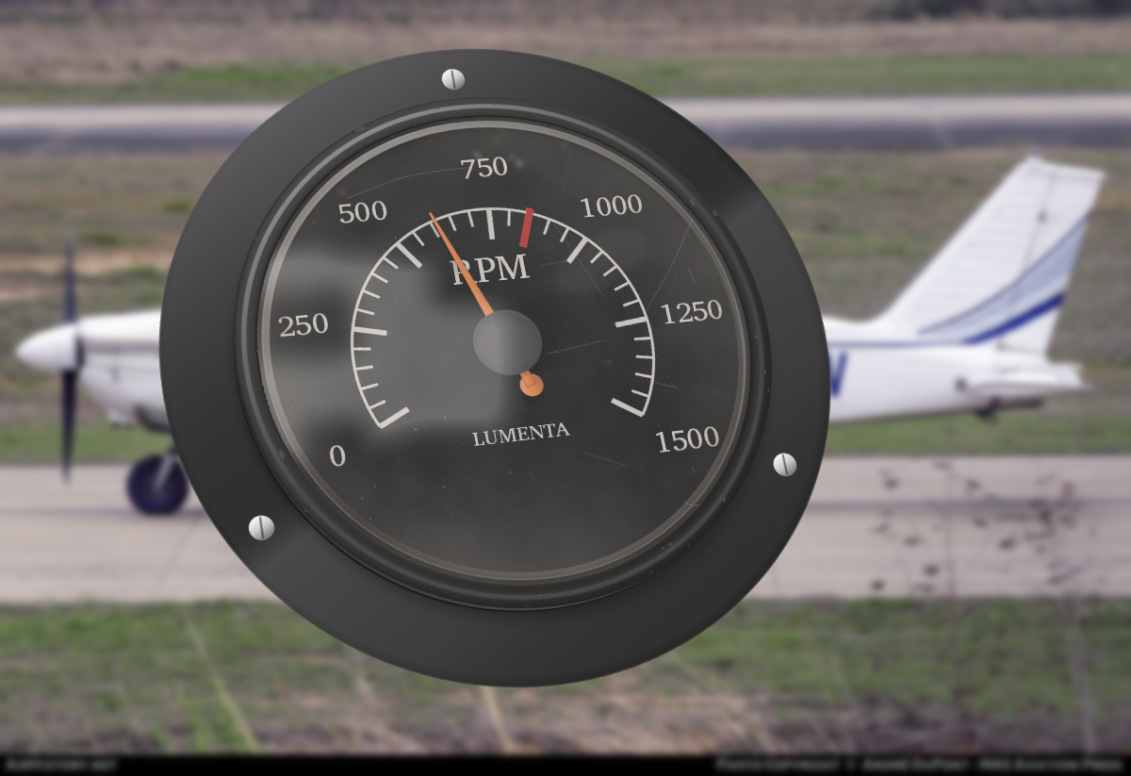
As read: 600 rpm
